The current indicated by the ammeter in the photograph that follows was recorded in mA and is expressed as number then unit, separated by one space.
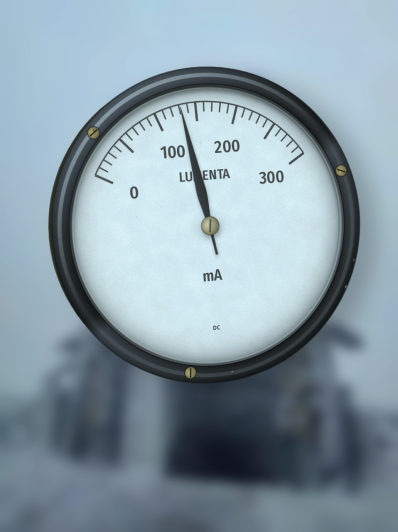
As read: 130 mA
